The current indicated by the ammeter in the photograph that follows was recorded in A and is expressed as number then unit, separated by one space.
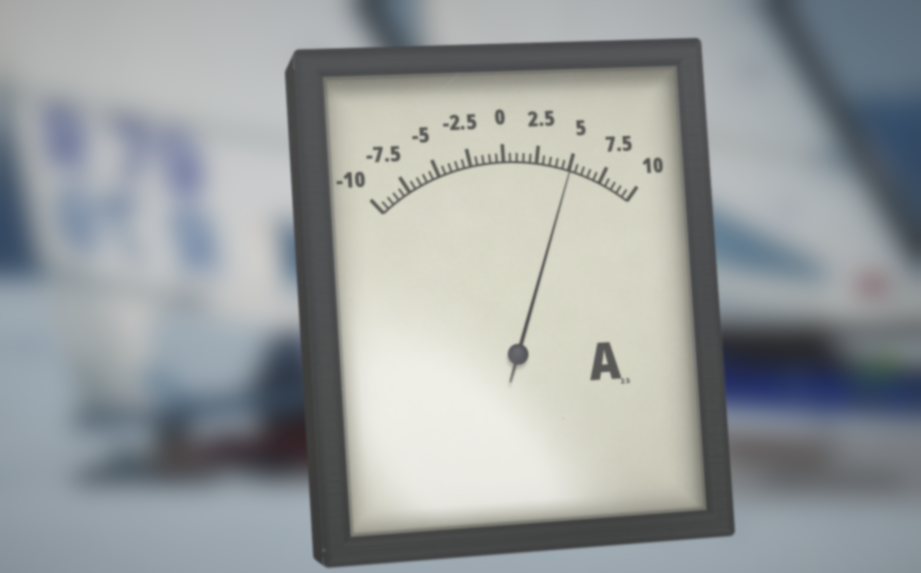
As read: 5 A
